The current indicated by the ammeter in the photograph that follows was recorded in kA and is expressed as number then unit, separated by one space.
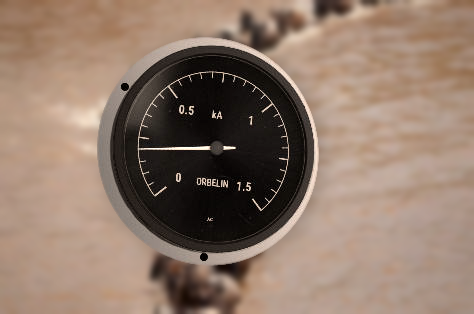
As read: 0.2 kA
